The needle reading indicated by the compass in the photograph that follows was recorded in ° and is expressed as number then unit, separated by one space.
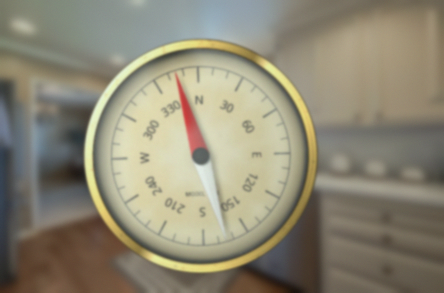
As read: 345 °
